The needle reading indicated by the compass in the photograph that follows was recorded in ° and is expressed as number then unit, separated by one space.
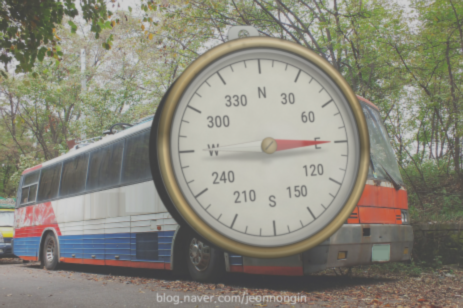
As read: 90 °
